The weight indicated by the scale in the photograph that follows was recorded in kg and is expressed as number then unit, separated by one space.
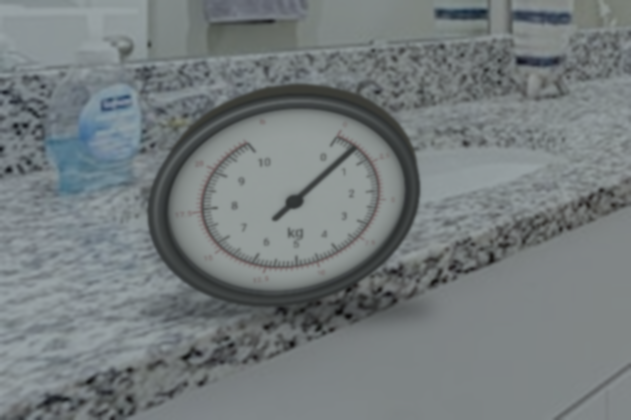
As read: 0.5 kg
